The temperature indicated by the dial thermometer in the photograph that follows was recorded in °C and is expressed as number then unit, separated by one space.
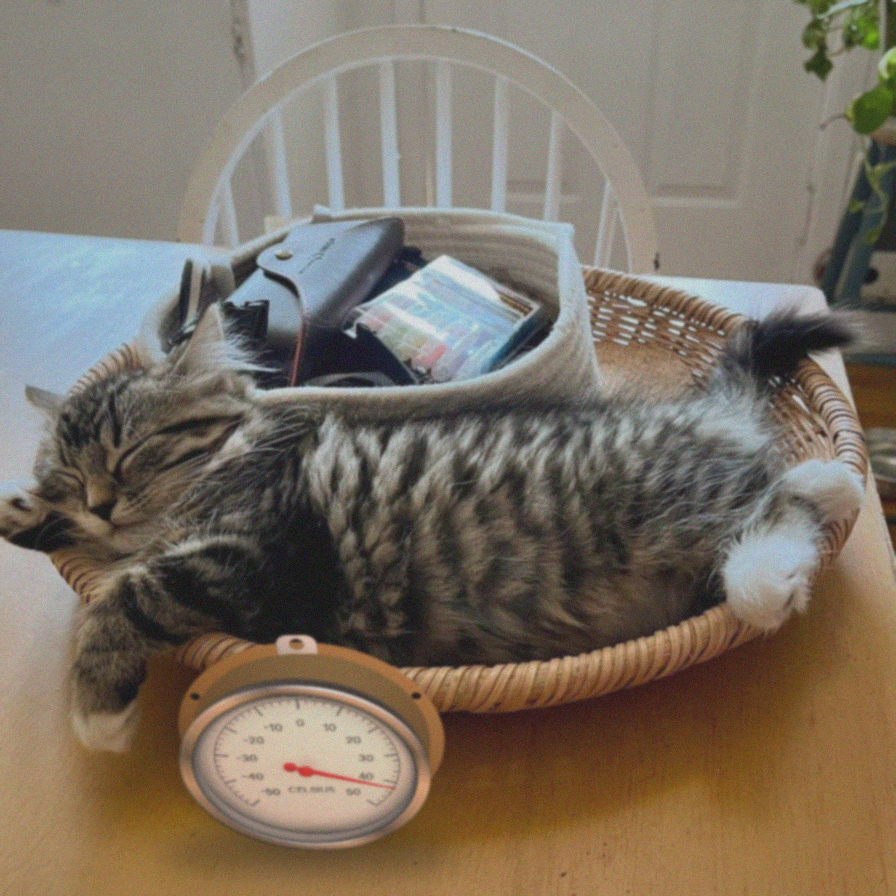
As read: 40 °C
